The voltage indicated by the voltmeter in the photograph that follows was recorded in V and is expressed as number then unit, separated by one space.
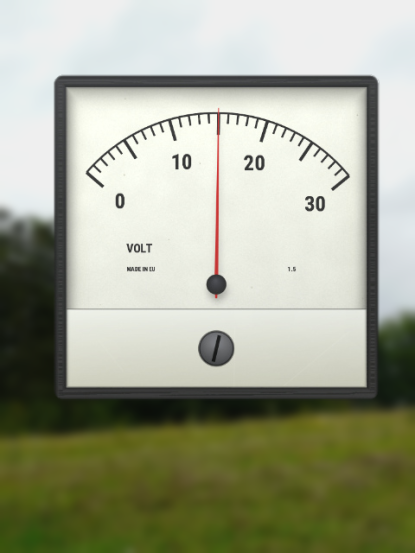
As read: 15 V
